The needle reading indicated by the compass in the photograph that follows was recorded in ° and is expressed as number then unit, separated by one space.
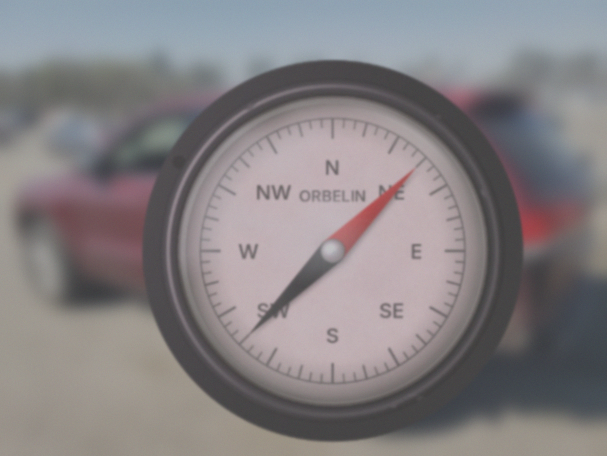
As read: 45 °
